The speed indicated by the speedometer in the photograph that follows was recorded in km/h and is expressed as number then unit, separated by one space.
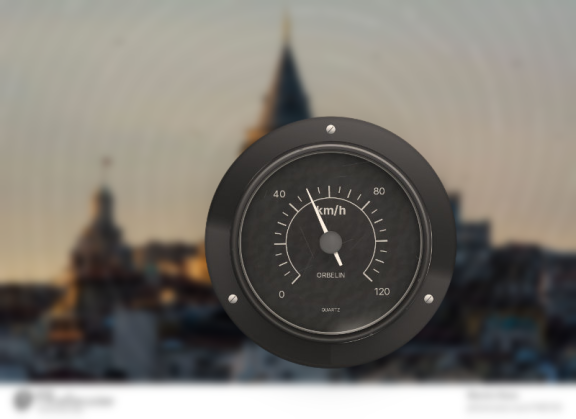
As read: 50 km/h
